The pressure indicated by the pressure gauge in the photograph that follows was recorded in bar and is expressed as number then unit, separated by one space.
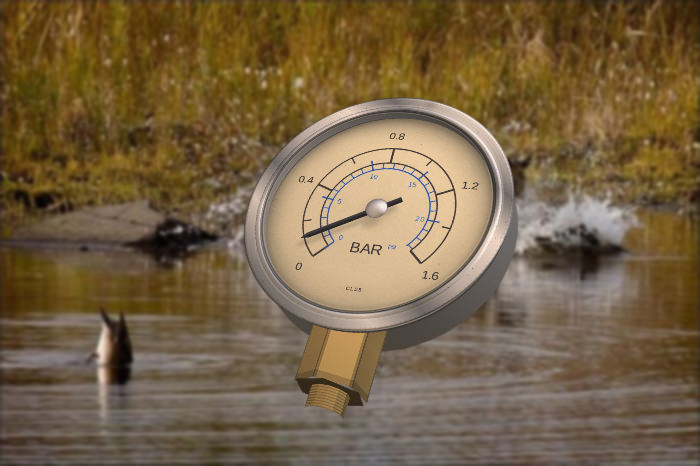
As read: 0.1 bar
